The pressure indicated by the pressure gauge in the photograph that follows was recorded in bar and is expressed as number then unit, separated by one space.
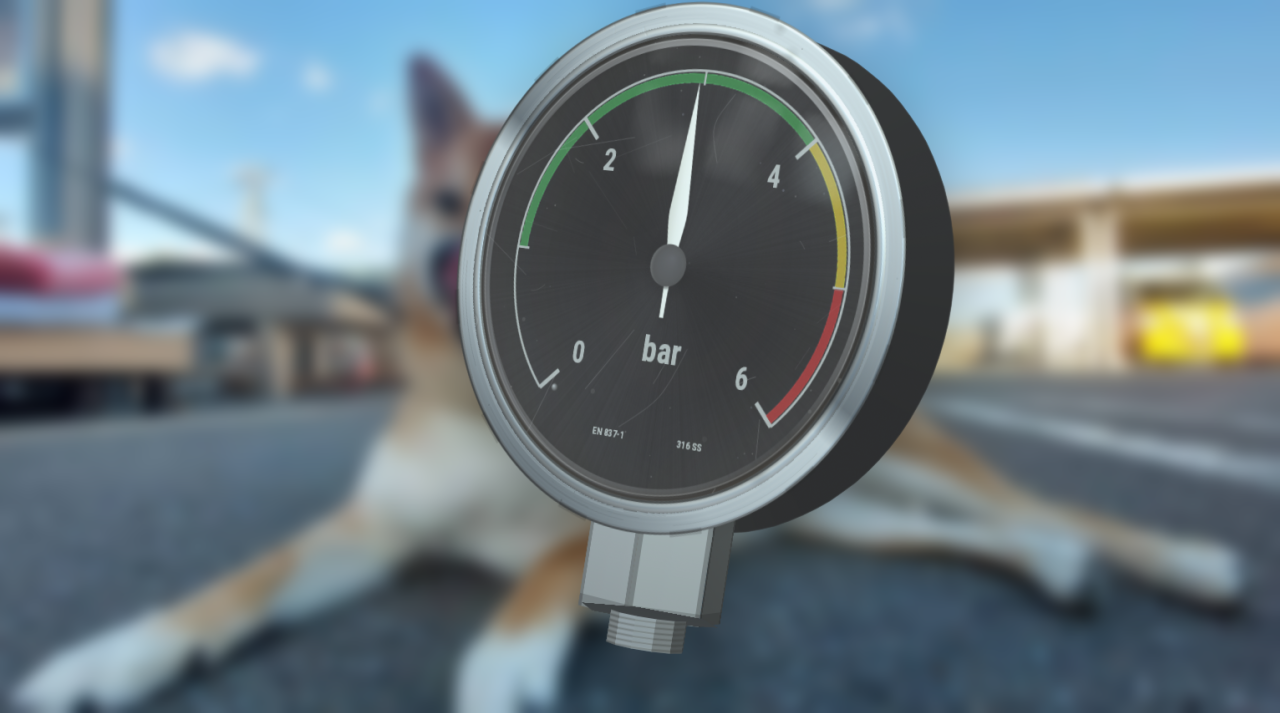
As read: 3 bar
